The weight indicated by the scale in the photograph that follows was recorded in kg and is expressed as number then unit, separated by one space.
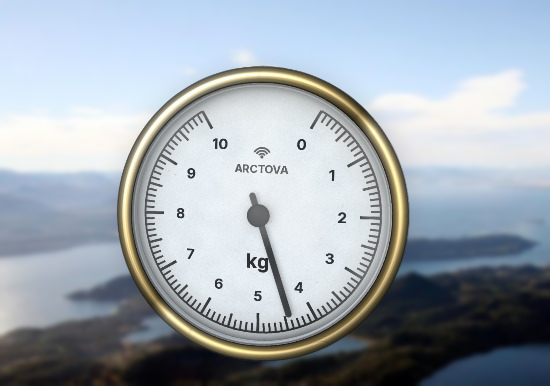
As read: 4.4 kg
